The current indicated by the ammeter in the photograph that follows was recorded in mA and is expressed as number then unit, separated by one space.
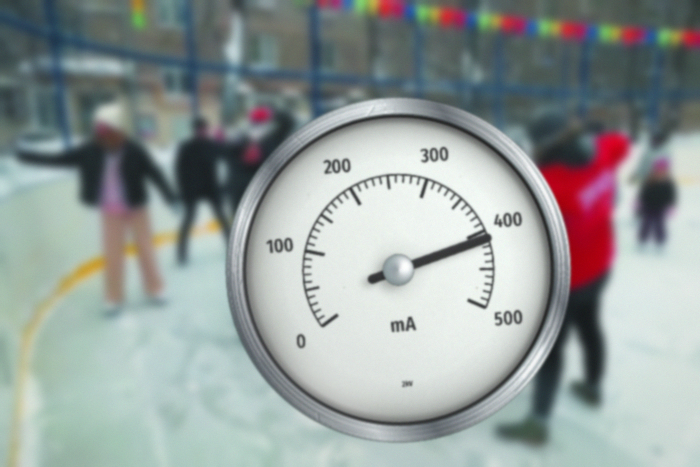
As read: 410 mA
